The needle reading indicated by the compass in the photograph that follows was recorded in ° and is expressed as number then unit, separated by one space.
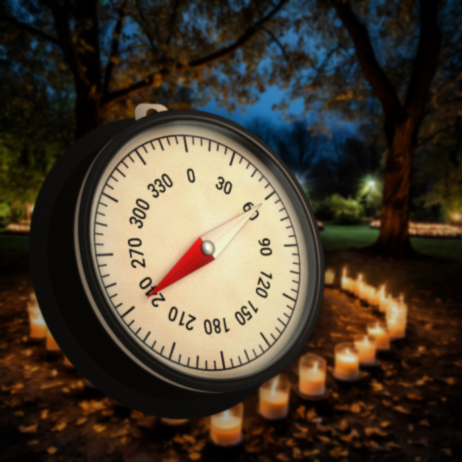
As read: 240 °
